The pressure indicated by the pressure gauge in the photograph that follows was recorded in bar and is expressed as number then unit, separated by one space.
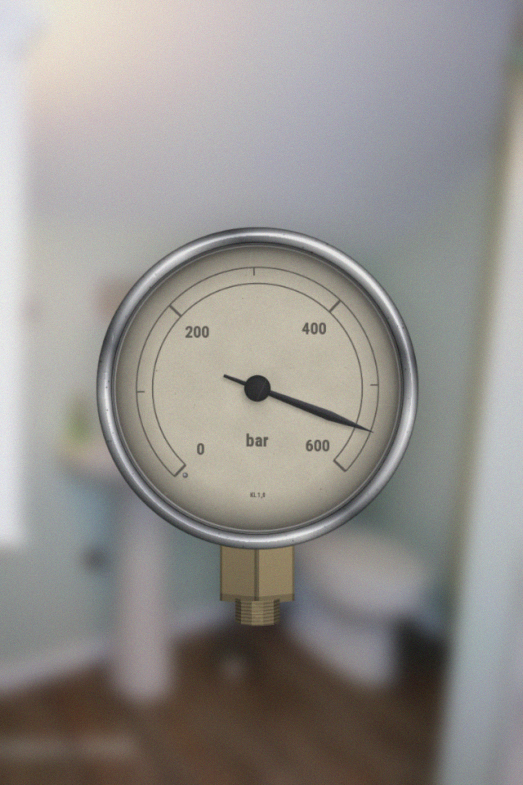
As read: 550 bar
